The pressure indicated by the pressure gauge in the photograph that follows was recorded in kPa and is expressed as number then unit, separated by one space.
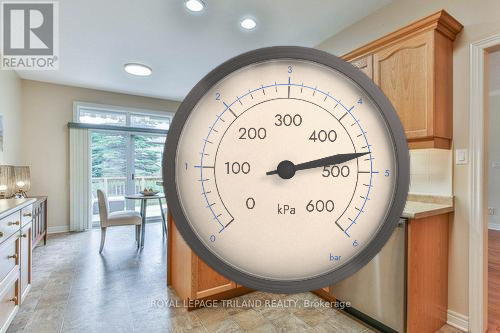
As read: 470 kPa
